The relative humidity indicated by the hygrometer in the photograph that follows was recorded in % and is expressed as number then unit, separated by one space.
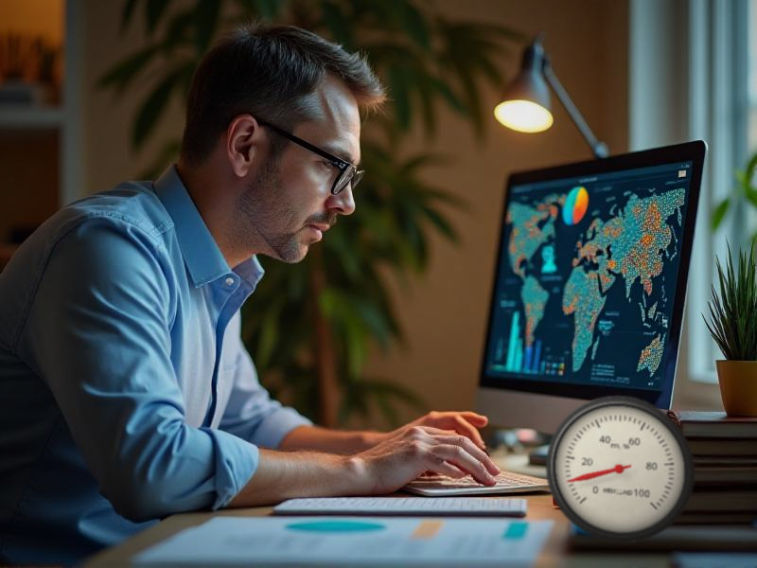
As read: 10 %
